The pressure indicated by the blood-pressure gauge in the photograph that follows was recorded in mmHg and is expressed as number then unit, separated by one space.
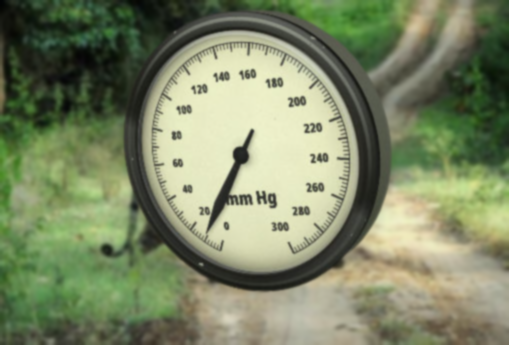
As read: 10 mmHg
